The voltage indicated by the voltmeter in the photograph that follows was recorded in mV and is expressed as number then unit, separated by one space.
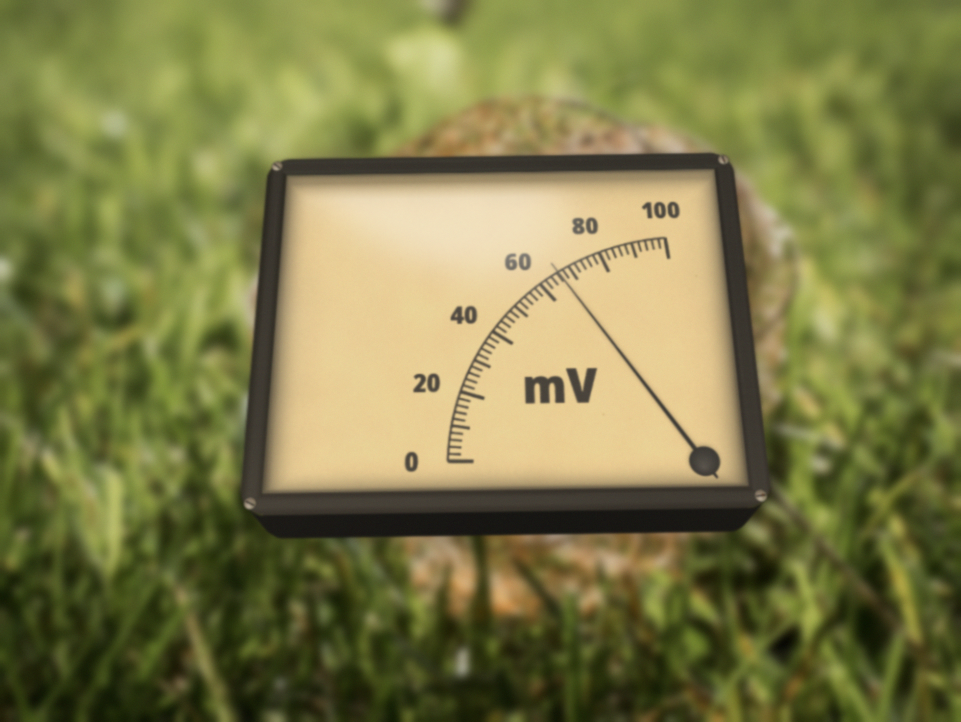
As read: 66 mV
